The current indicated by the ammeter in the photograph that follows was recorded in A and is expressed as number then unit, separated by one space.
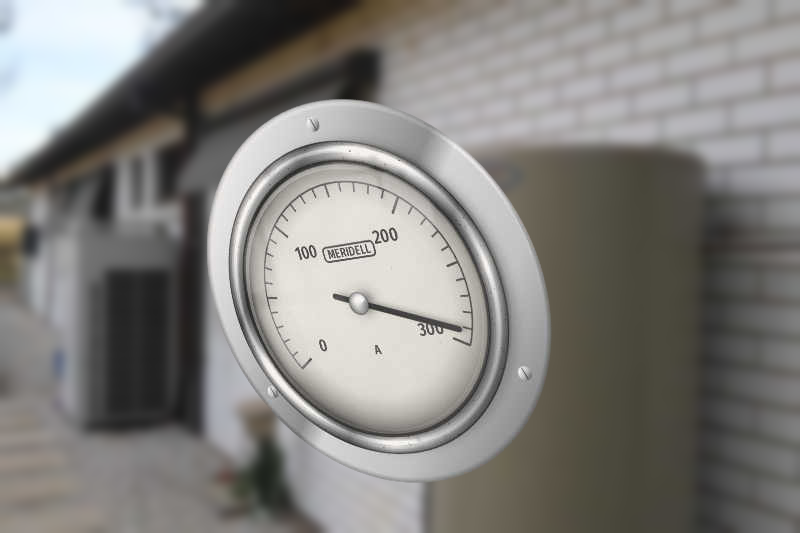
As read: 290 A
